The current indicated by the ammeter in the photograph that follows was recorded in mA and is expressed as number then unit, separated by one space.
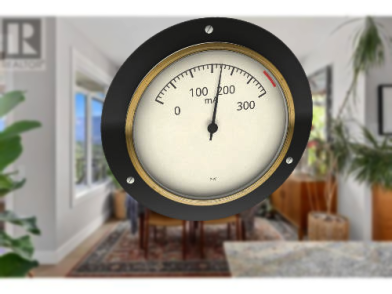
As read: 170 mA
